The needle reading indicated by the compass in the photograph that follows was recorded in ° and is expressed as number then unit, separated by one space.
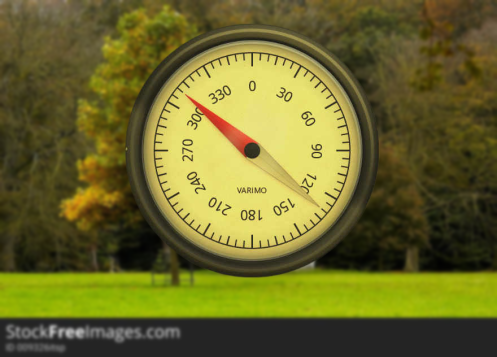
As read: 310 °
